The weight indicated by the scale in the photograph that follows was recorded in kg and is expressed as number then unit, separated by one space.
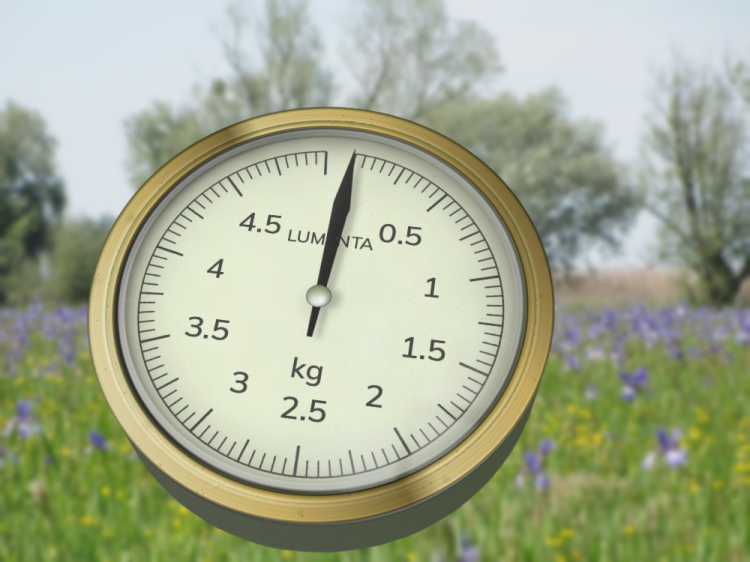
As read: 0 kg
